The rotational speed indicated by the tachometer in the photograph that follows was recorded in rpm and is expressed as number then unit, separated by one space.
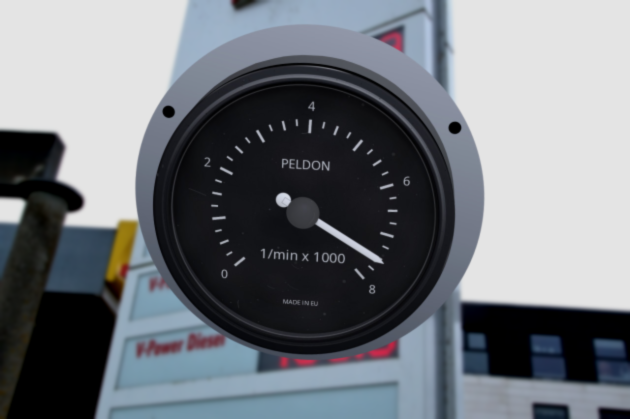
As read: 7500 rpm
